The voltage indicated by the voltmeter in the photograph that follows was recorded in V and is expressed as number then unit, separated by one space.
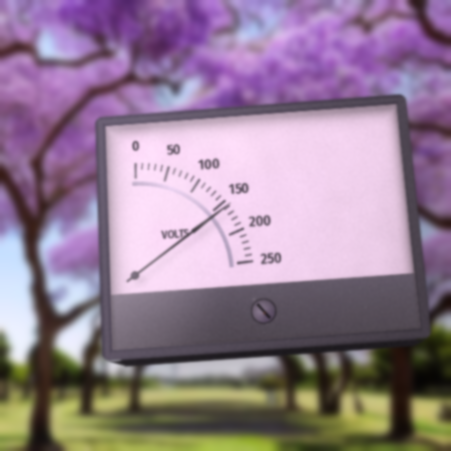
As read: 160 V
